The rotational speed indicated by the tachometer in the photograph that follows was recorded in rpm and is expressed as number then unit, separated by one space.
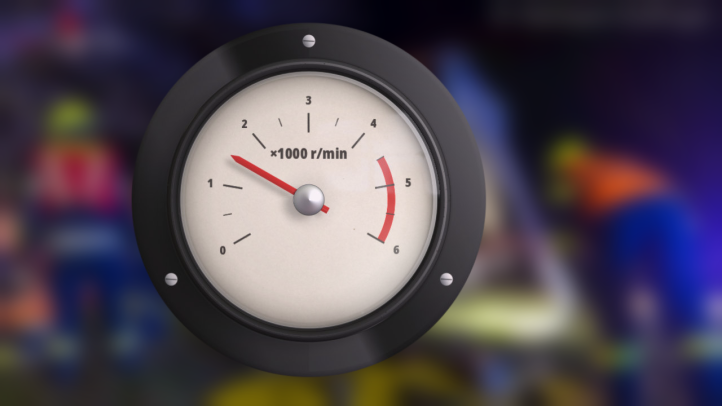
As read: 1500 rpm
